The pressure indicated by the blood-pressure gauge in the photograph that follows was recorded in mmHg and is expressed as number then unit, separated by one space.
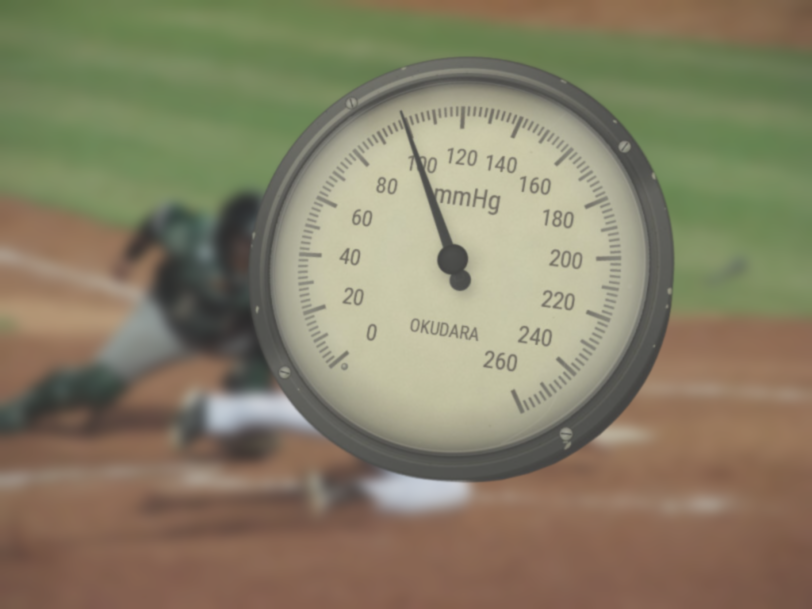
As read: 100 mmHg
